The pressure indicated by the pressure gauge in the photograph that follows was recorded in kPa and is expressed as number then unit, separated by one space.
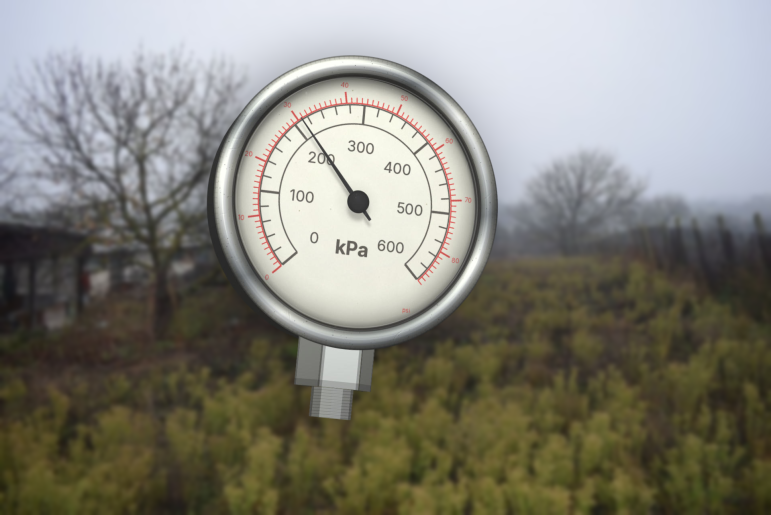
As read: 210 kPa
